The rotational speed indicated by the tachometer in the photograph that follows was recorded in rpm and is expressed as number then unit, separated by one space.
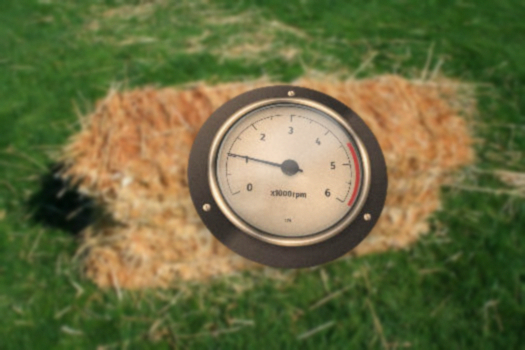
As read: 1000 rpm
